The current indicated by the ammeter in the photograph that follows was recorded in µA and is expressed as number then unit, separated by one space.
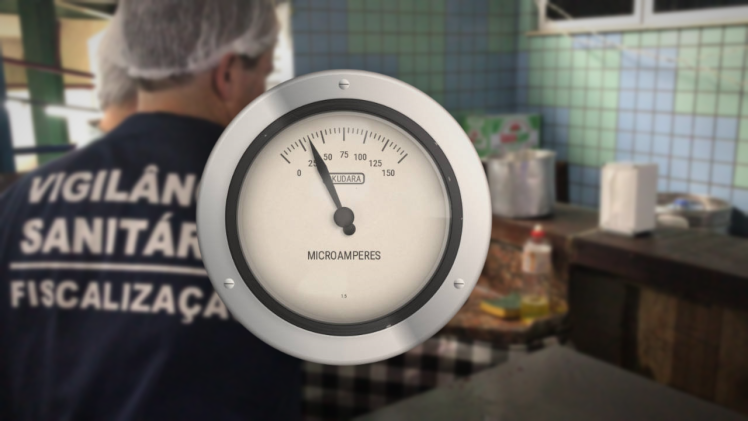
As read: 35 µA
